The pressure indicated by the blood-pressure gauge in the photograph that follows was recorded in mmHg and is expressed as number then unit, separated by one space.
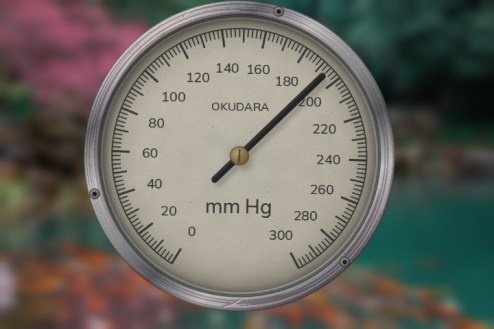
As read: 194 mmHg
